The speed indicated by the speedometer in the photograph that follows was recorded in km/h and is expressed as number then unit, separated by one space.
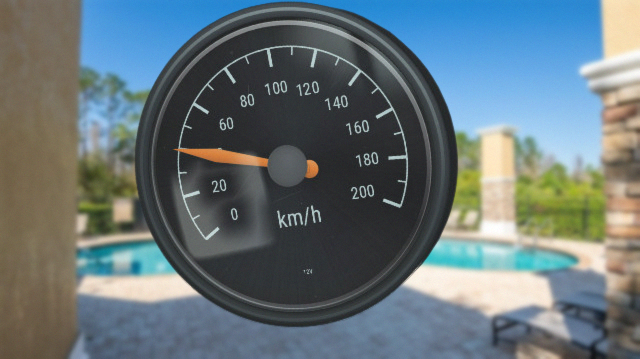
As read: 40 km/h
